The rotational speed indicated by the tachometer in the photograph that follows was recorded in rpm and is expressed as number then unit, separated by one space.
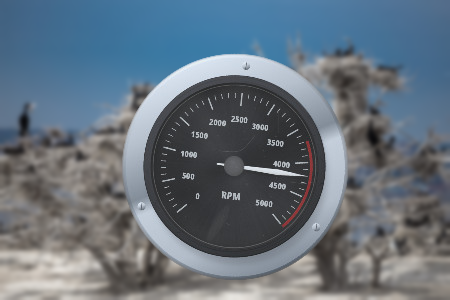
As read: 4200 rpm
